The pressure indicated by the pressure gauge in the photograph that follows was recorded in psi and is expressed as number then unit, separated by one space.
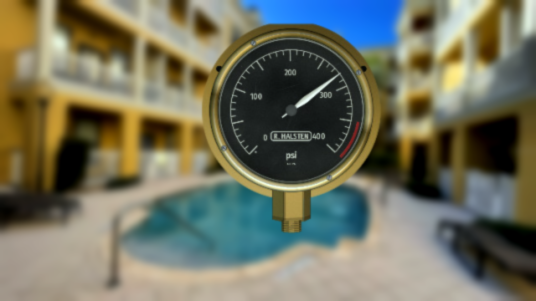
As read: 280 psi
